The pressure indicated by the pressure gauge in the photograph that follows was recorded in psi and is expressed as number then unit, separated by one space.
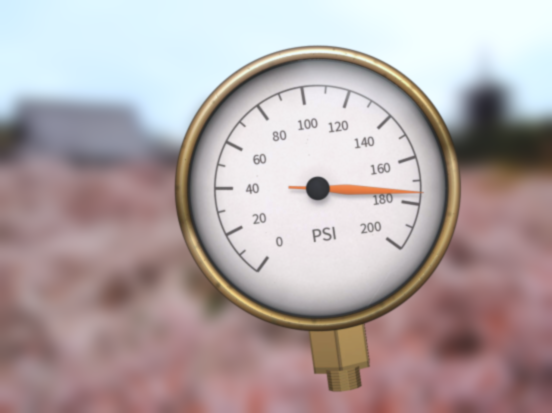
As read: 175 psi
